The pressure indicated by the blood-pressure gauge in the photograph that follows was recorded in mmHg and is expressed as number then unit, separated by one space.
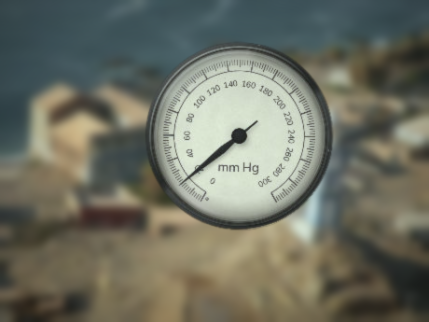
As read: 20 mmHg
